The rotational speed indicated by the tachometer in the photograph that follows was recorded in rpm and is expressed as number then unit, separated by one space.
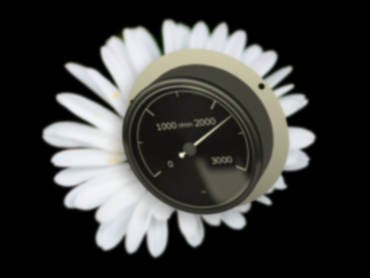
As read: 2250 rpm
